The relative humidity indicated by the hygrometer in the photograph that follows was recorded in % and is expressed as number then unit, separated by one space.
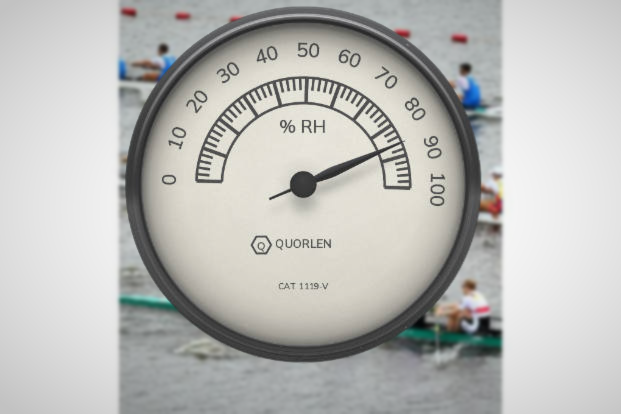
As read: 86 %
